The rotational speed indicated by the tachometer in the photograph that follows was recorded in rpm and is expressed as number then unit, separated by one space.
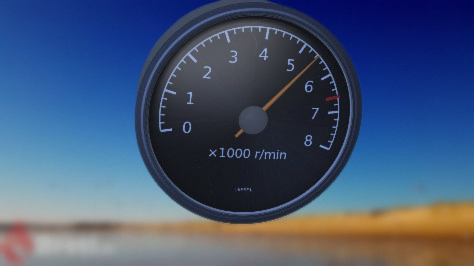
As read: 5400 rpm
